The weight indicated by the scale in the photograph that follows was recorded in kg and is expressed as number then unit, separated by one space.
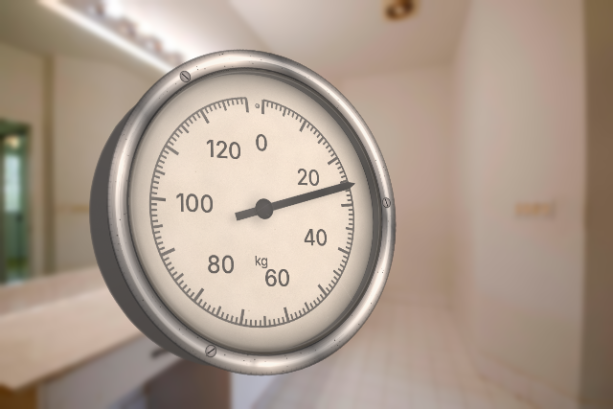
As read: 26 kg
